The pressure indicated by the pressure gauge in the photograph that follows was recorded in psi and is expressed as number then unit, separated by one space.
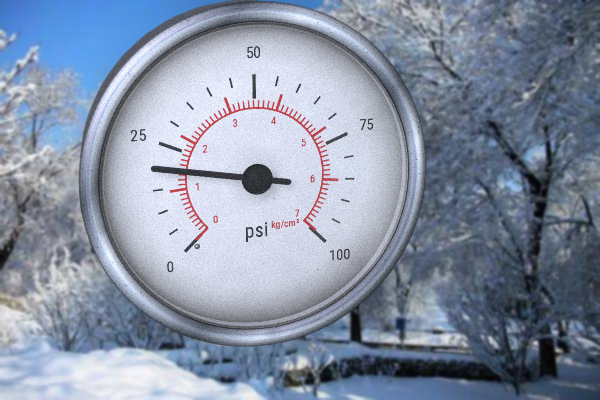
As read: 20 psi
